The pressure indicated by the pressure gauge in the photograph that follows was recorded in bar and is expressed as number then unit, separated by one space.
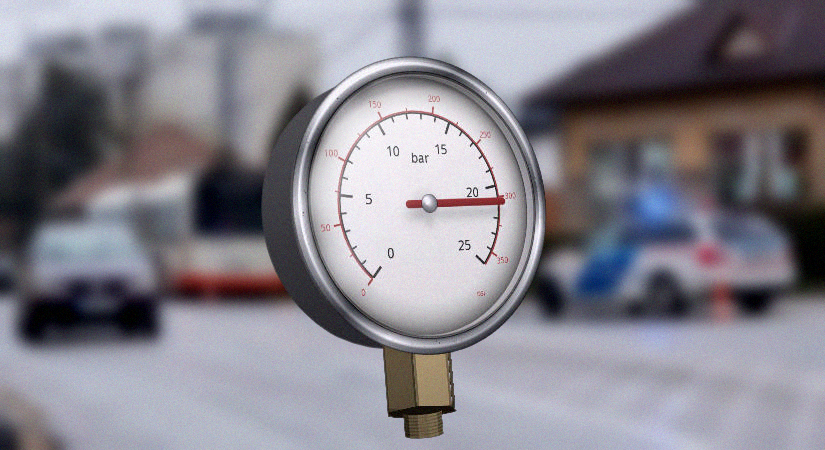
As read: 21 bar
